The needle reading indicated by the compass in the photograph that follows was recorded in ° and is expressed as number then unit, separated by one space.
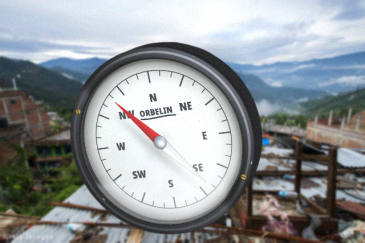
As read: 320 °
